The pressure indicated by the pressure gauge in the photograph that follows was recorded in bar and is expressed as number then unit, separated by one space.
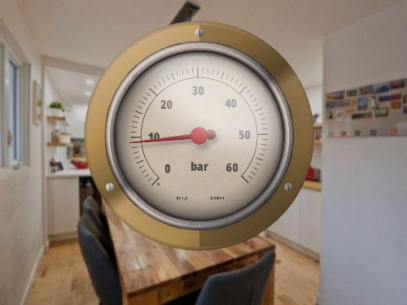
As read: 9 bar
